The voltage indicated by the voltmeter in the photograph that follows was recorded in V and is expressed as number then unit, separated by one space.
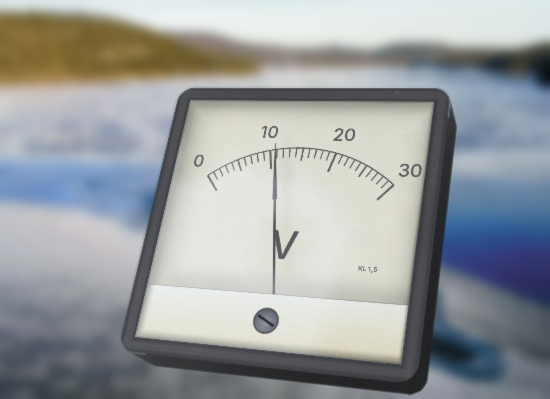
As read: 11 V
